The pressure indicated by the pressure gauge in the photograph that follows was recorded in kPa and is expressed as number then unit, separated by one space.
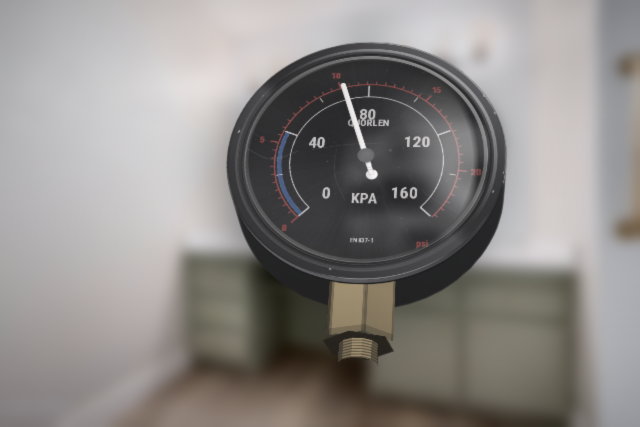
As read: 70 kPa
